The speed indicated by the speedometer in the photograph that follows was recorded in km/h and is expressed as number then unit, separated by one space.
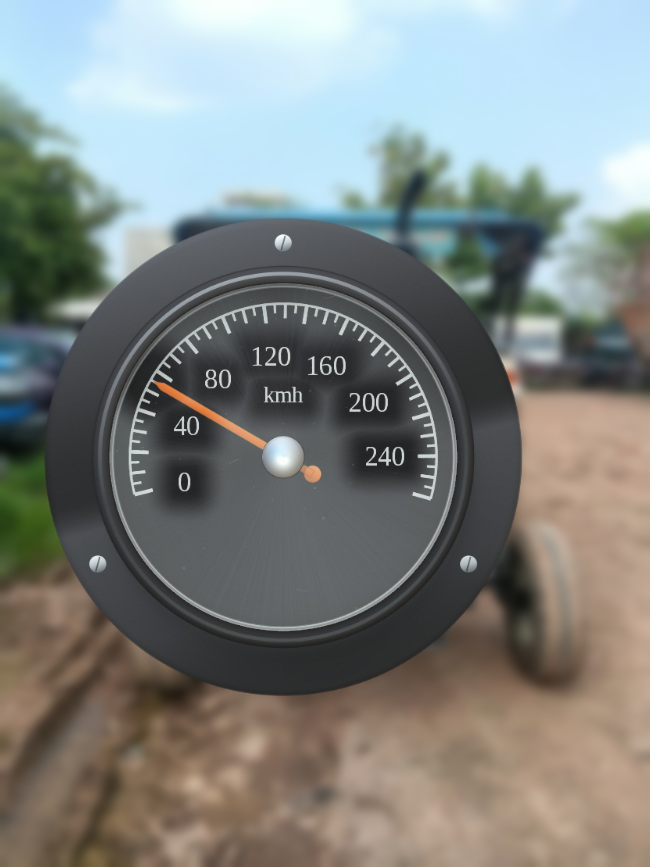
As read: 55 km/h
